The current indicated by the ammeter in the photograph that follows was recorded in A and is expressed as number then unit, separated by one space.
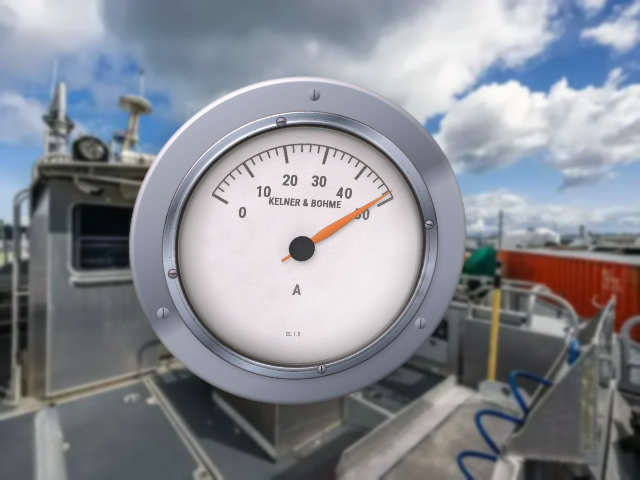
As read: 48 A
